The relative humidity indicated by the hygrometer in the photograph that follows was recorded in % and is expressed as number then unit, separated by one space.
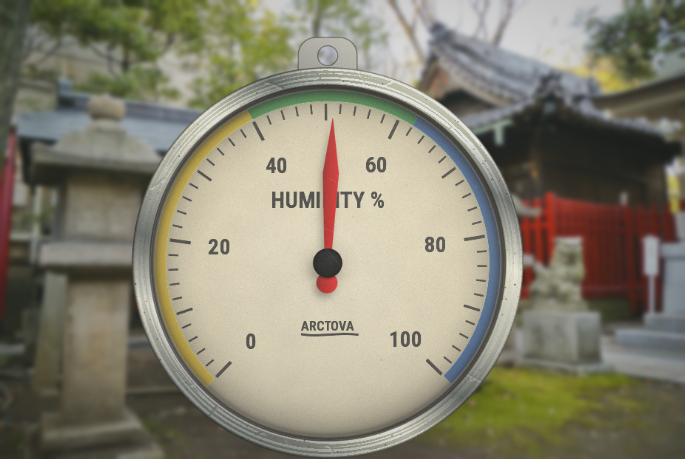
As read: 51 %
